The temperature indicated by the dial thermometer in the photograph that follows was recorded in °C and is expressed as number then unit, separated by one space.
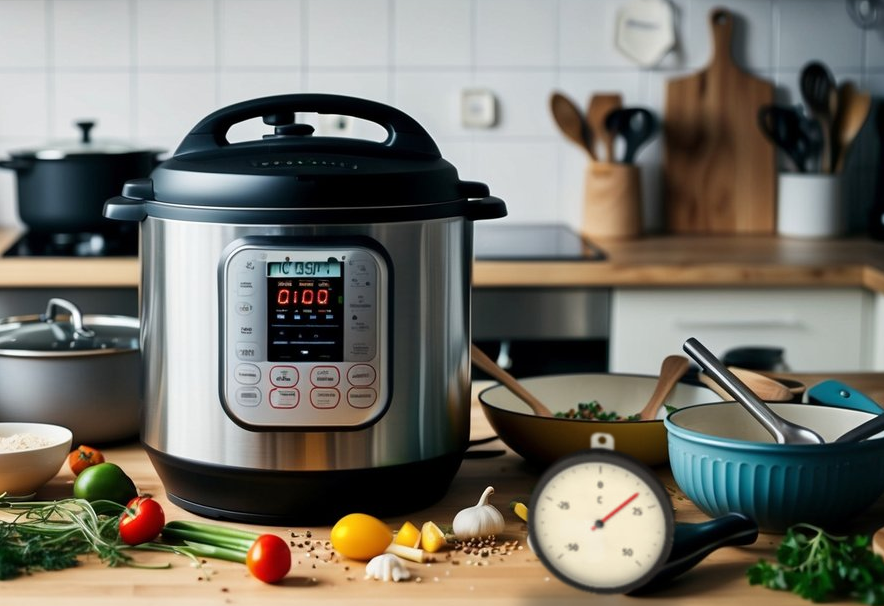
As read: 17.5 °C
